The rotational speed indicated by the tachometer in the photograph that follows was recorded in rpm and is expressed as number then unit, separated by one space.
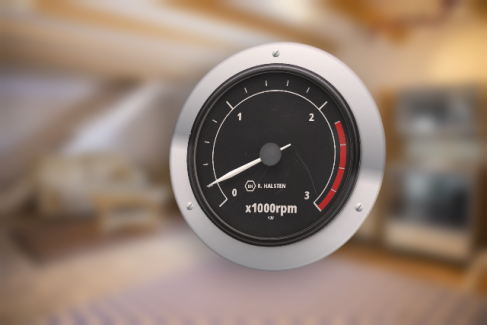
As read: 200 rpm
